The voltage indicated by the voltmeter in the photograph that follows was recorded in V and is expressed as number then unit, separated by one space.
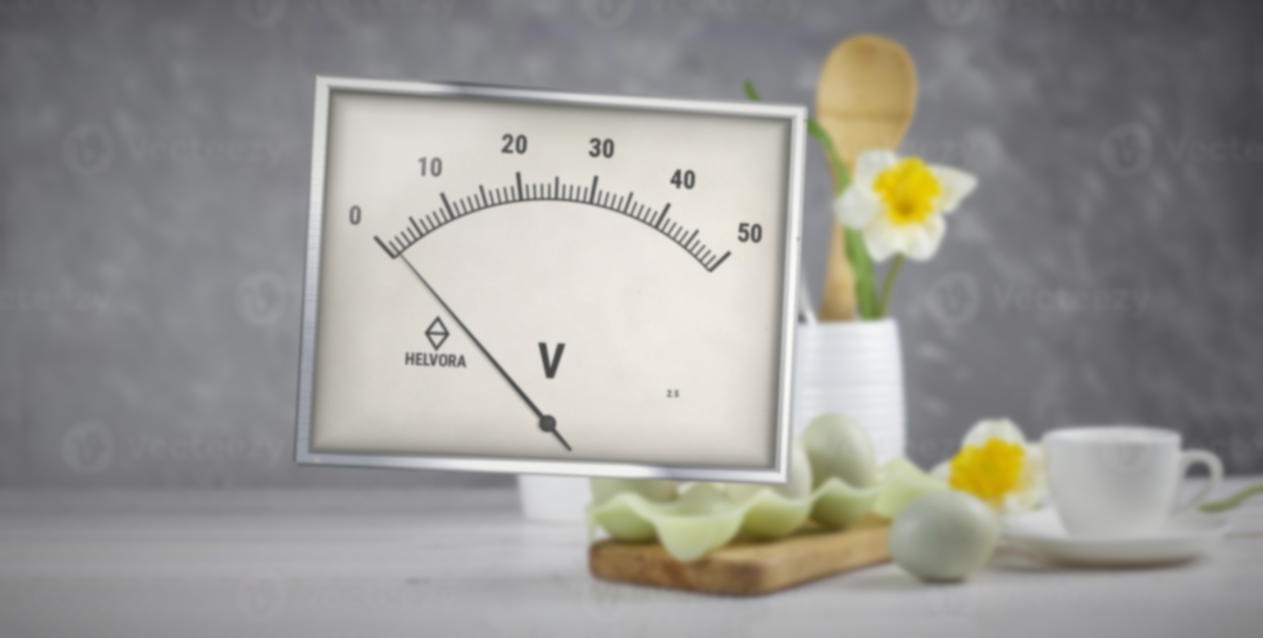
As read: 1 V
